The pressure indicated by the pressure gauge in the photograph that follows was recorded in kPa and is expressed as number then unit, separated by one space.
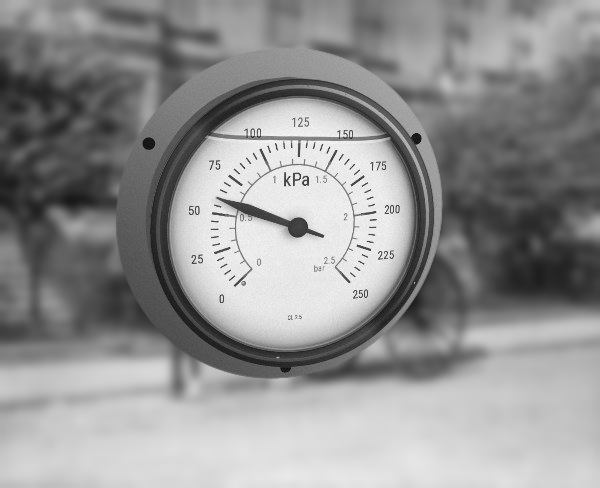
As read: 60 kPa
